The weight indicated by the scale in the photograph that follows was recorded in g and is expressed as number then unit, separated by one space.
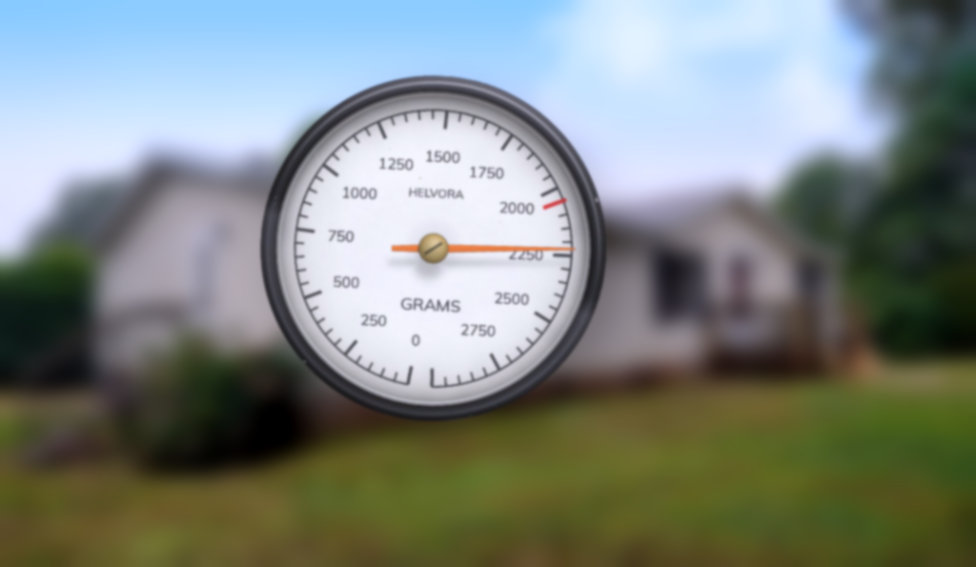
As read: 2225 g
